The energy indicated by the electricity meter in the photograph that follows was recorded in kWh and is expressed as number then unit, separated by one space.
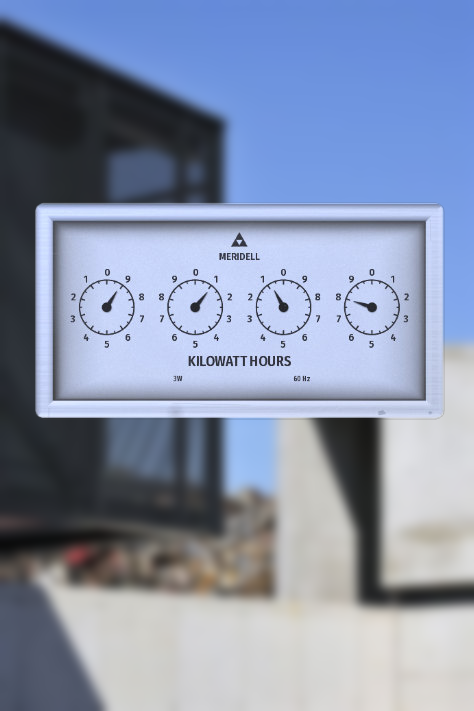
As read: 9108 kWh
